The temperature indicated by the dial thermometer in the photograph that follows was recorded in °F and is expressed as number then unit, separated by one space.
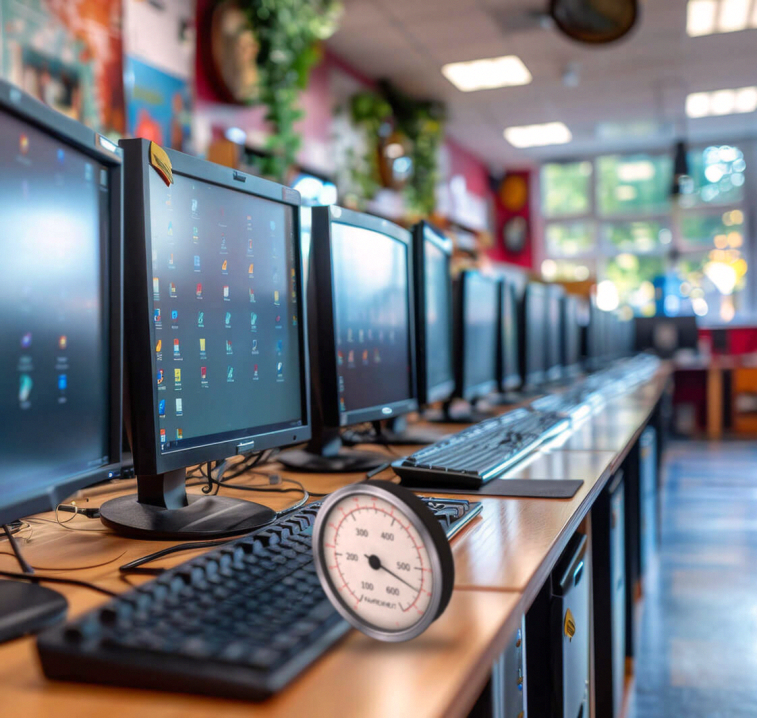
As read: 540 °F
